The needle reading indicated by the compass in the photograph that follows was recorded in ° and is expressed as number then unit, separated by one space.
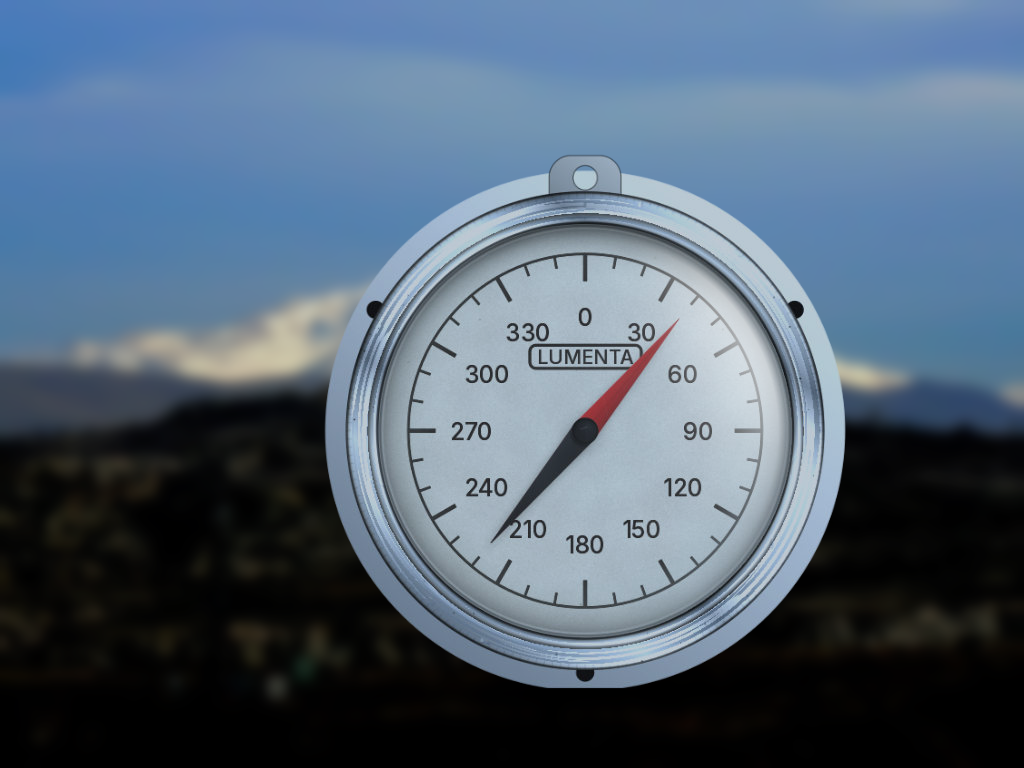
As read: 40 °
